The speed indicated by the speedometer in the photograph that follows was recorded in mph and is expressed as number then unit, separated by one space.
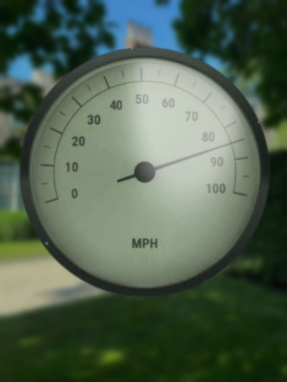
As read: 85 mph
